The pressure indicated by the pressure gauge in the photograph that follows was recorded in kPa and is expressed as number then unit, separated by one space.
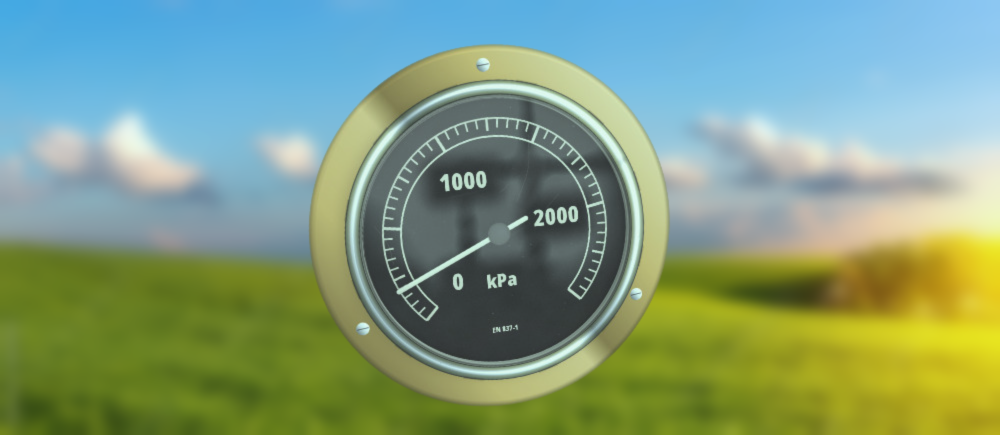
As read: 200 kPa
